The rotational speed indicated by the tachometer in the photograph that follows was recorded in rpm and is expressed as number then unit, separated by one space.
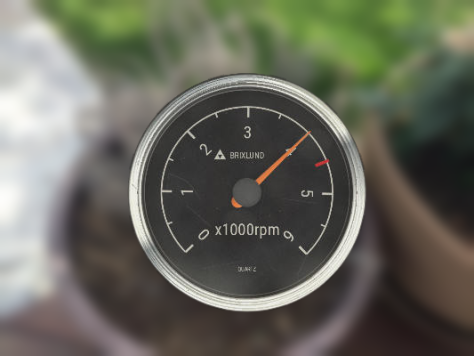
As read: 4000 rpm
